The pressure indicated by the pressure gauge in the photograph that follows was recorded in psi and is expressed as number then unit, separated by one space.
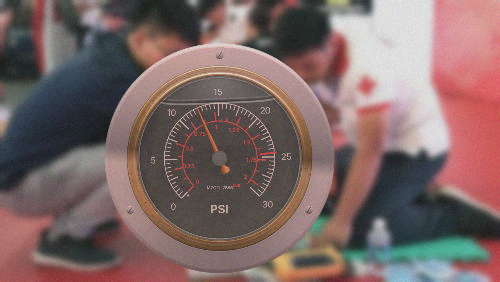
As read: 12.5 psi
